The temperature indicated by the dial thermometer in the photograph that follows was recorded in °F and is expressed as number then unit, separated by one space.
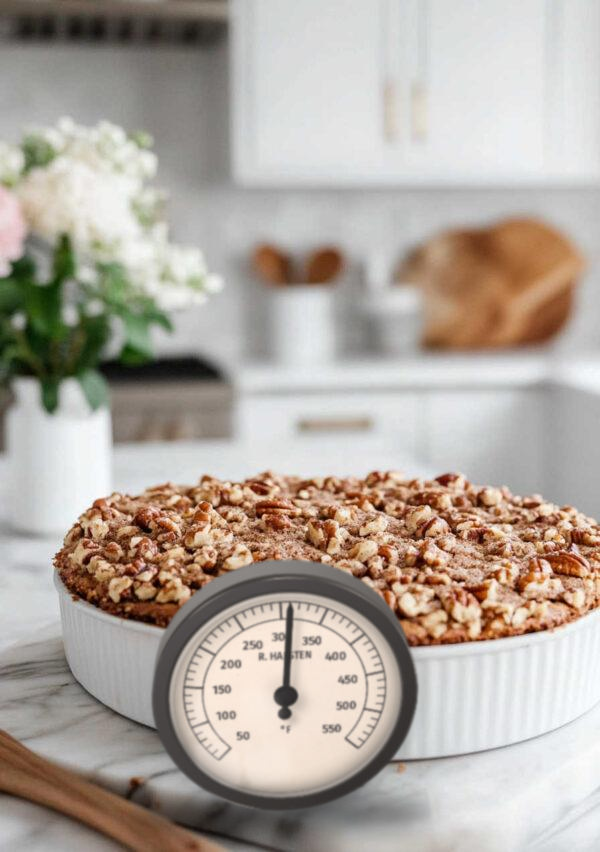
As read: 310 °F
